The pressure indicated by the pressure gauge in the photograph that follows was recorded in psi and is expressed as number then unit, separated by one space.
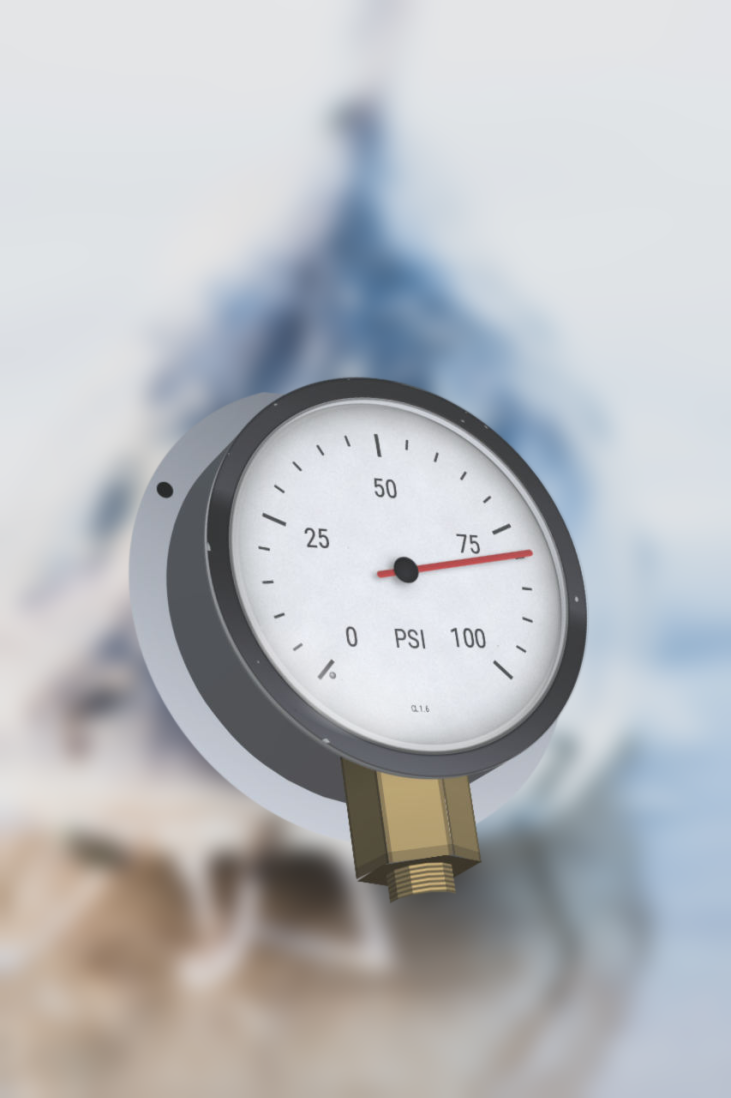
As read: 80 psi
